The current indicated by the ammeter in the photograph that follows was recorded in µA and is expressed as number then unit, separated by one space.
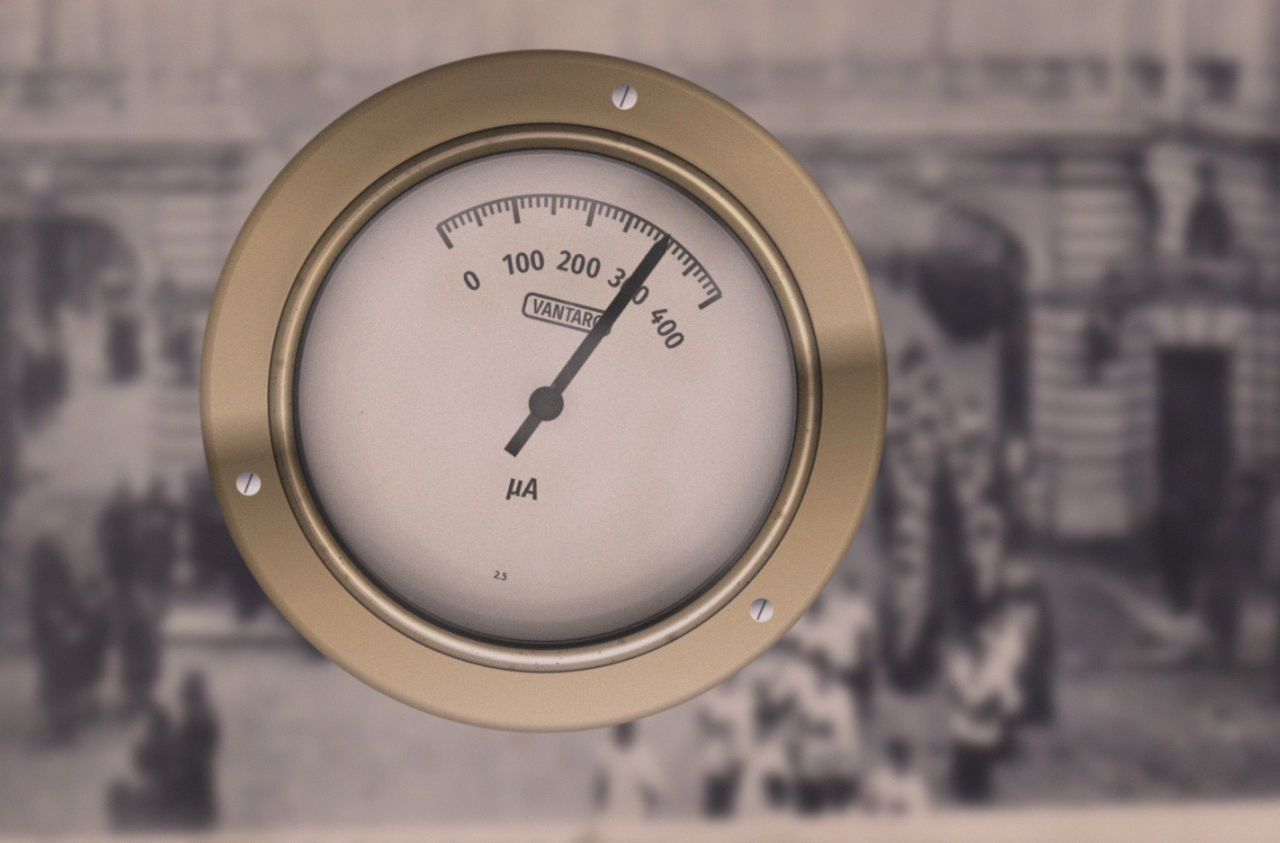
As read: 300 µA
